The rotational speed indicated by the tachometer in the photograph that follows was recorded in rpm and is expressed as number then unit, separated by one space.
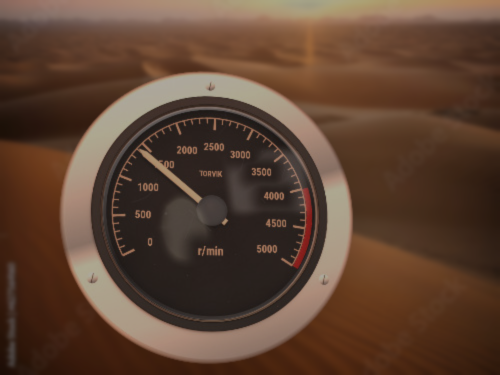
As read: 1400 rpm
